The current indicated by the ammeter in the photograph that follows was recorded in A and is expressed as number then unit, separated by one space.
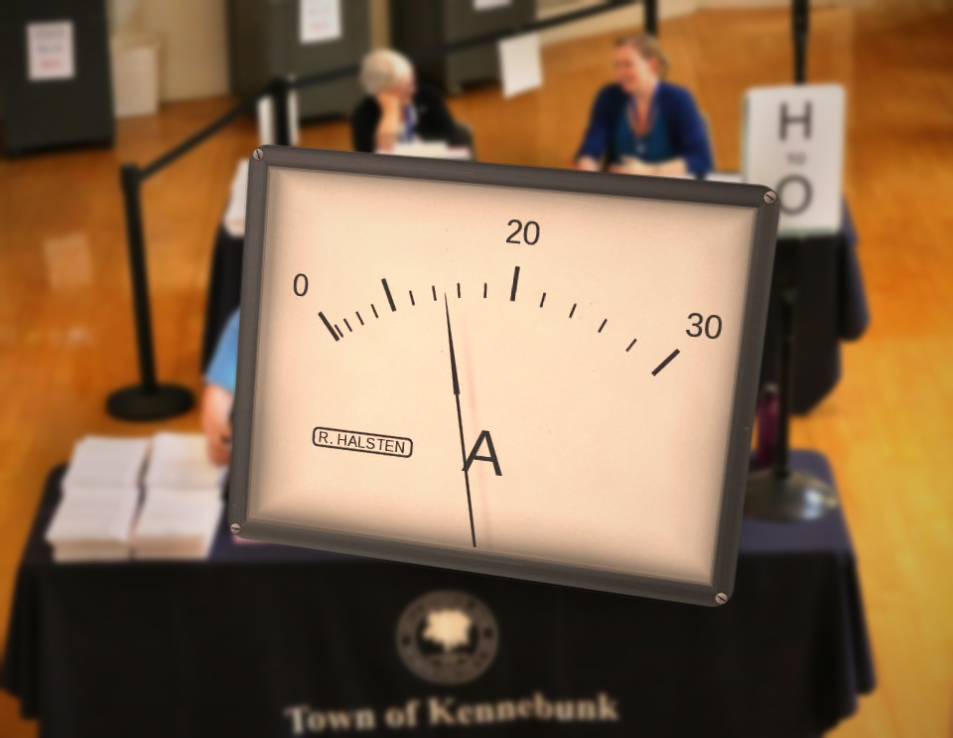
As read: 15 A
